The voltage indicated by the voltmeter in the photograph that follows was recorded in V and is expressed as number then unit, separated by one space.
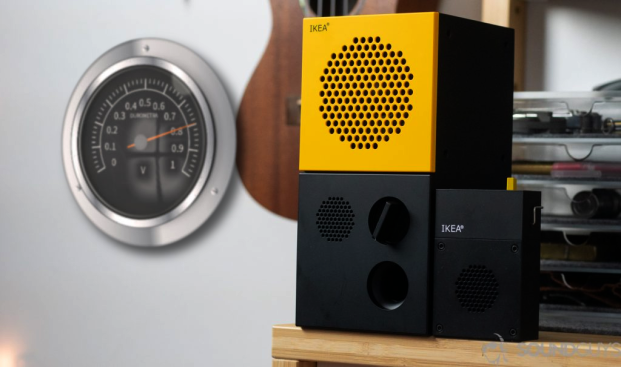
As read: 0.8 V
